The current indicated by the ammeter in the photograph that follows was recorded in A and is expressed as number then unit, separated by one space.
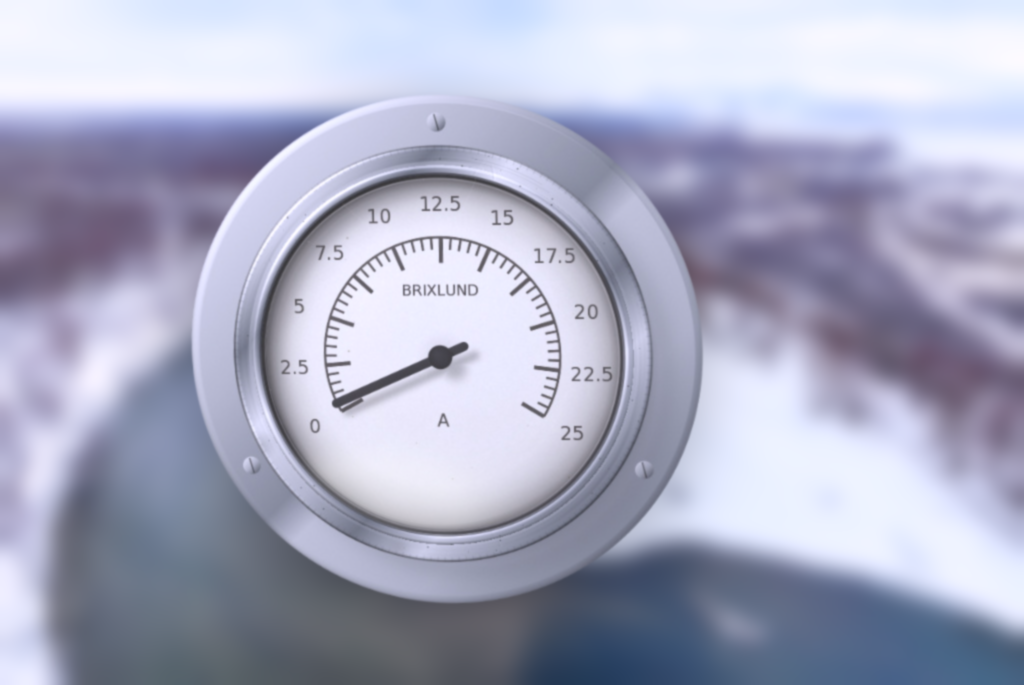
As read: 0.5 A
